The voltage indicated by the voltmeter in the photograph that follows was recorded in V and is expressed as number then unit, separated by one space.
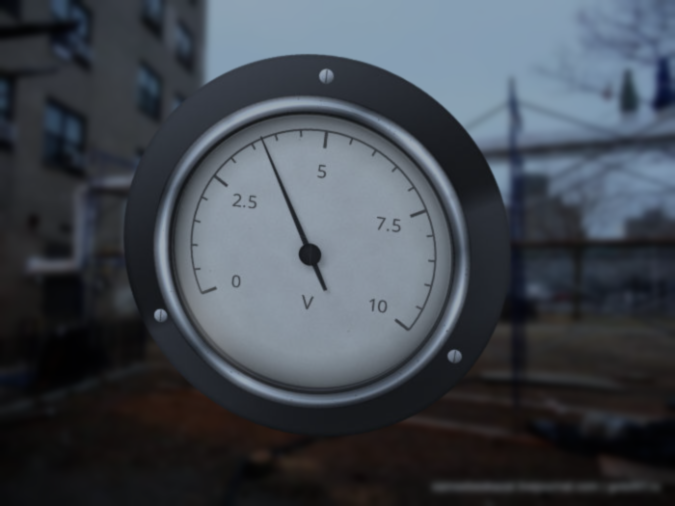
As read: 3.75 V
